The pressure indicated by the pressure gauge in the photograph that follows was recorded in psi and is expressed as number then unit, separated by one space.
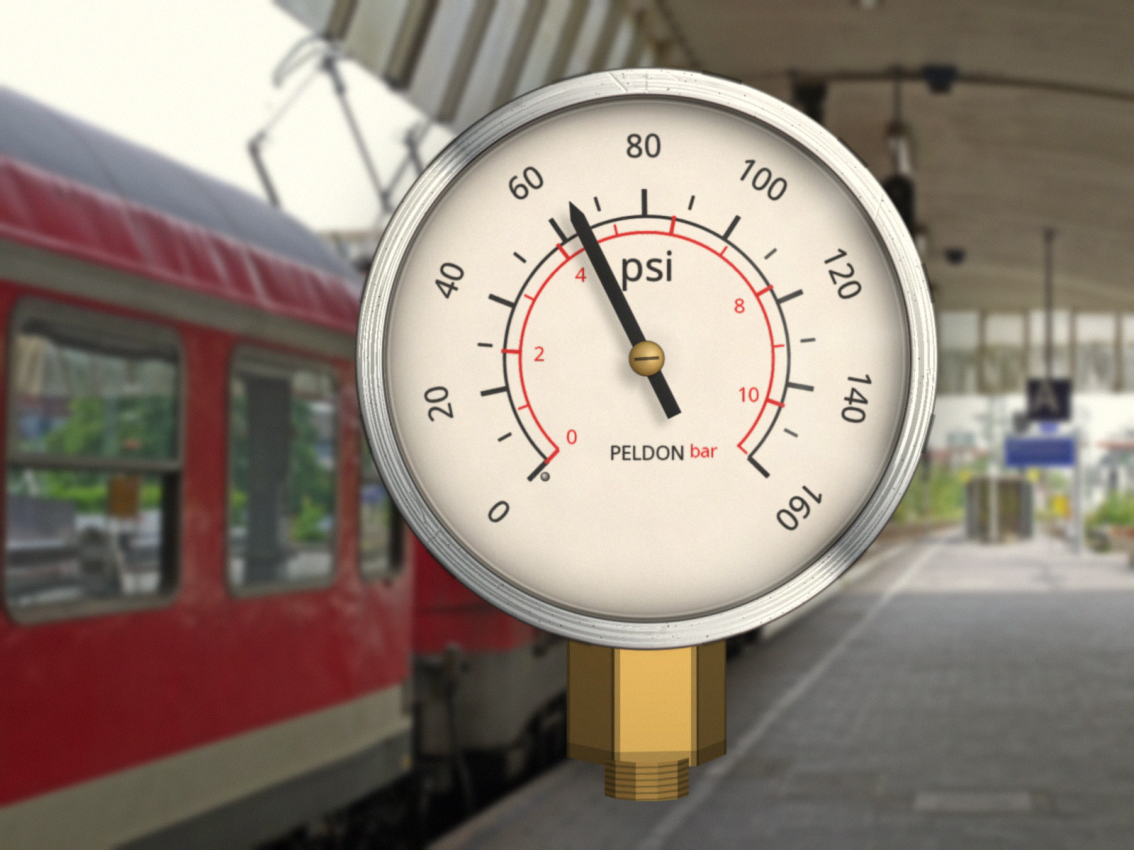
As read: 65 psi
